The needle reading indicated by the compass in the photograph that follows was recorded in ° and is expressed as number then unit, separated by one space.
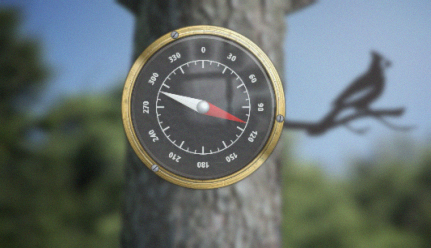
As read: 110 °
